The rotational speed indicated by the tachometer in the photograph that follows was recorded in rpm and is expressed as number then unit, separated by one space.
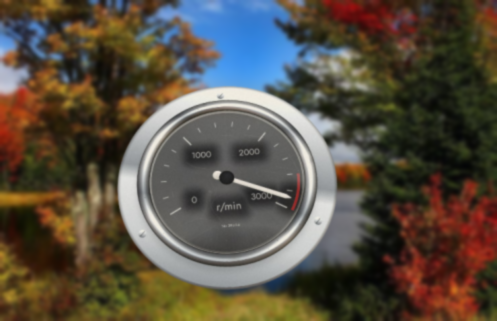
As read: 2900 rpm
